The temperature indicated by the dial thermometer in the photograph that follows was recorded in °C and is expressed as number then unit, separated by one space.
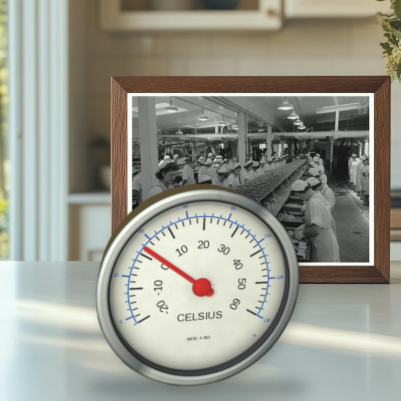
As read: 2 °C
